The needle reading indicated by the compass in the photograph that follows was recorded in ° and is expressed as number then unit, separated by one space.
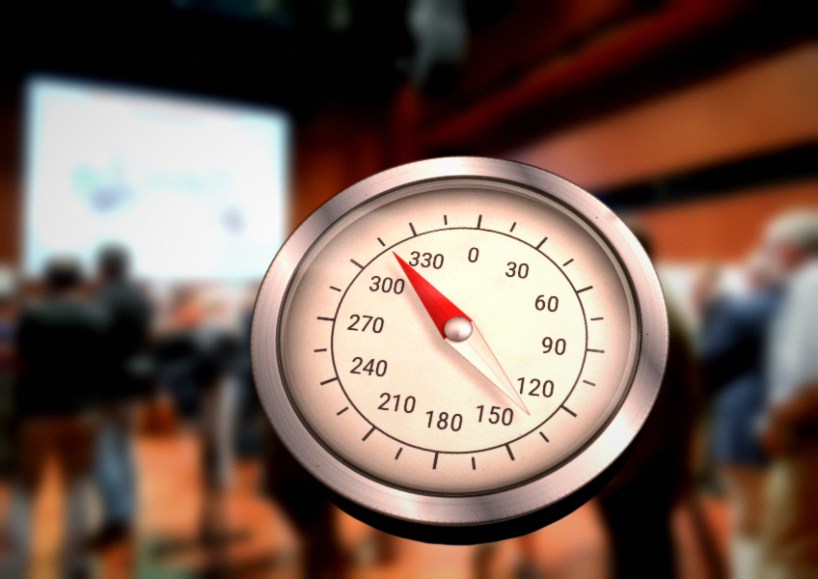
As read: 315 °
